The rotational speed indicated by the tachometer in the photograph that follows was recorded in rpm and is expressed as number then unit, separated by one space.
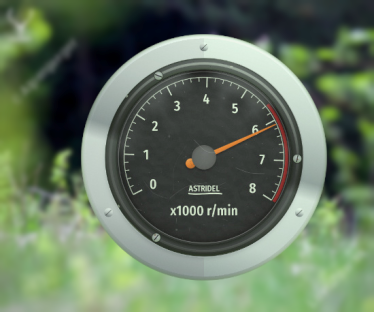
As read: 6100 rpm
